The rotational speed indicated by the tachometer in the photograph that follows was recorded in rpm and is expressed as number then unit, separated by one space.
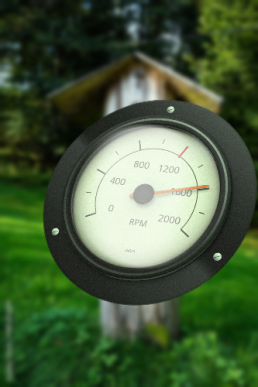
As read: 1600 rpm
